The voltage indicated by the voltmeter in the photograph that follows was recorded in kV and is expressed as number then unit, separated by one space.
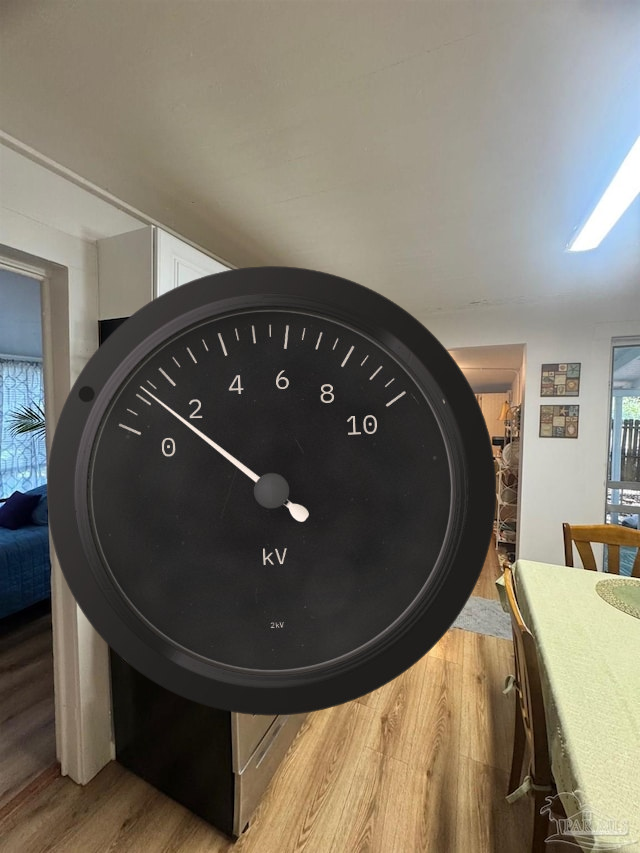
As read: 1.25 kV
